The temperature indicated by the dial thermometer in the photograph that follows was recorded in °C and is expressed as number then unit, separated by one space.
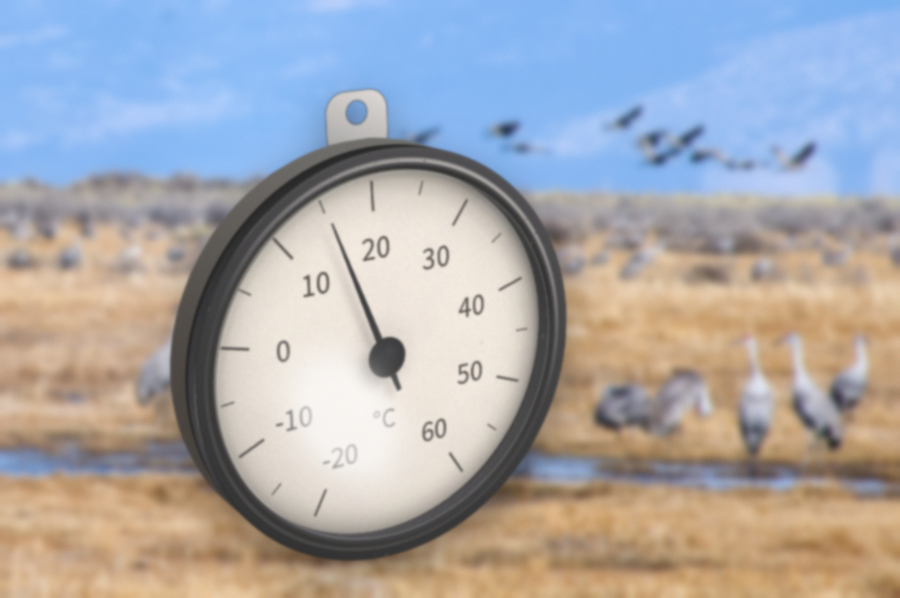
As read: 15 °C
